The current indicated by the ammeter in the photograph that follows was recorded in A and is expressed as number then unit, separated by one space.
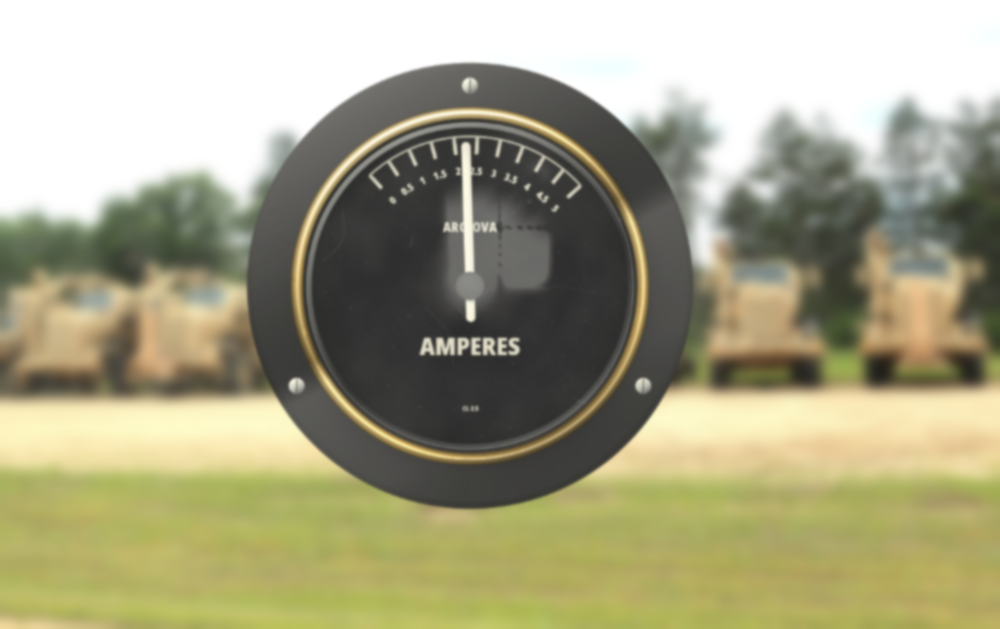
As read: 2.25 A
